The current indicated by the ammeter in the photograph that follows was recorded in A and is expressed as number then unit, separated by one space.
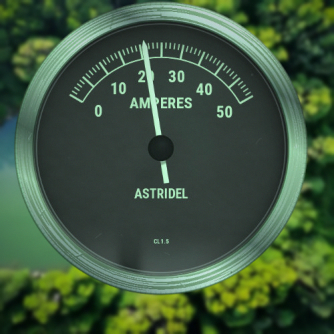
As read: 21 A
